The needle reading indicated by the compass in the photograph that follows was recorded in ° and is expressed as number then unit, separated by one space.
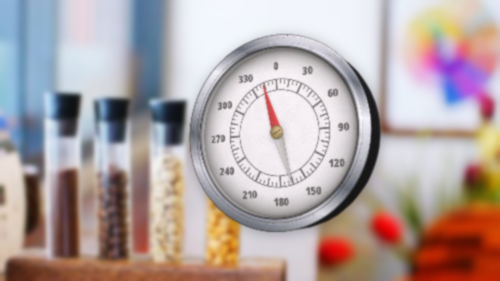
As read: 345 °
